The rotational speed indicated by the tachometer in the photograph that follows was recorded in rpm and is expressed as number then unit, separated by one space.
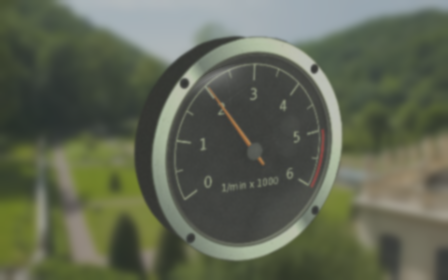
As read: 2000 rpm
